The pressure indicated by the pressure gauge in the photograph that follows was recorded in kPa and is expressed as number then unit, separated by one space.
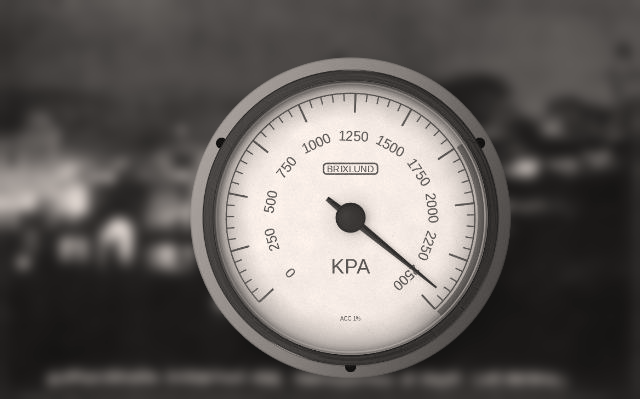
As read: 2425 kPa
